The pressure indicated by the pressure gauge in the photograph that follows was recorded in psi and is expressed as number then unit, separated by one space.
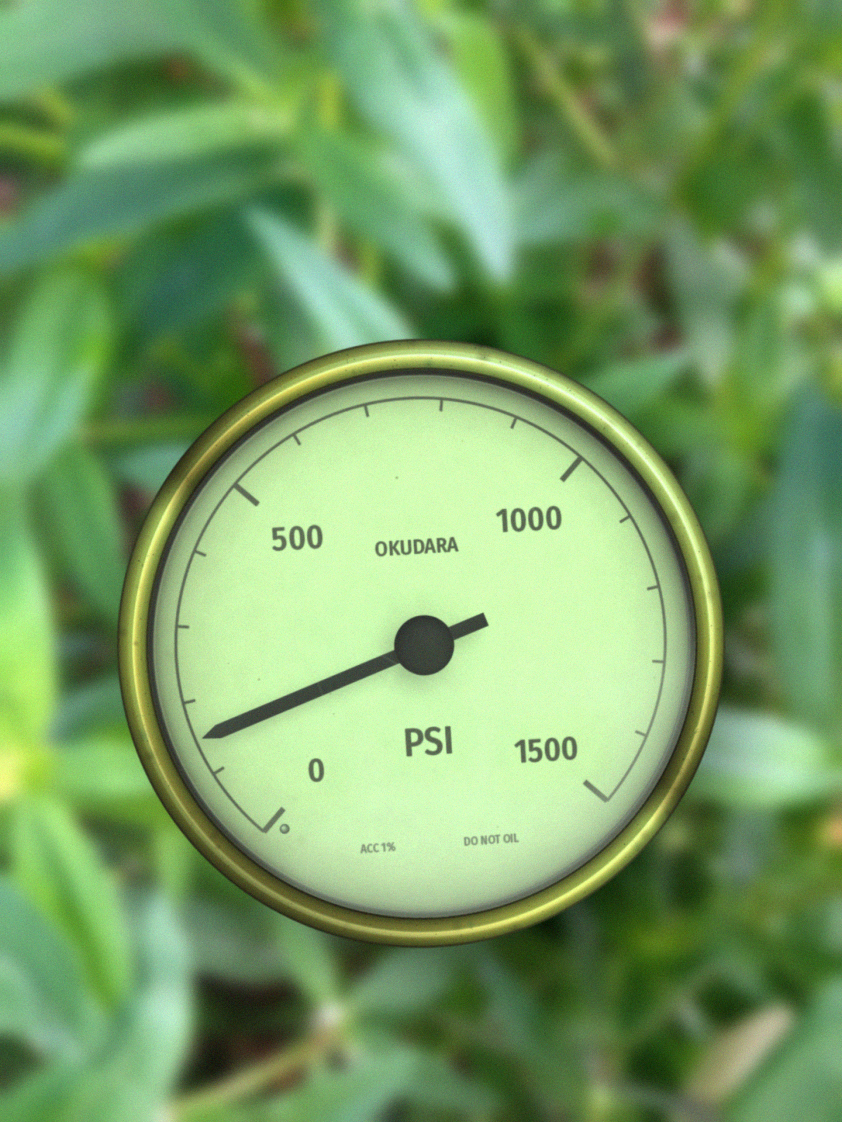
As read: 150 psi
